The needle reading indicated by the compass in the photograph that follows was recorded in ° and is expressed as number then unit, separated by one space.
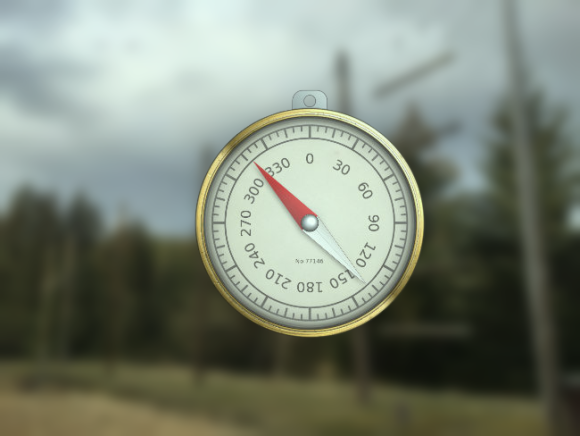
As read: 317.5 °
